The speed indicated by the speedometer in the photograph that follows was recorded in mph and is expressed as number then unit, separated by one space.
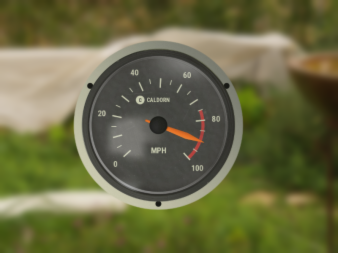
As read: 90 mph
